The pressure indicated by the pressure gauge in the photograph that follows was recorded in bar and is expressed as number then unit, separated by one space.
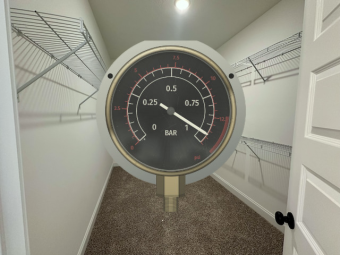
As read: 0.95 bar
